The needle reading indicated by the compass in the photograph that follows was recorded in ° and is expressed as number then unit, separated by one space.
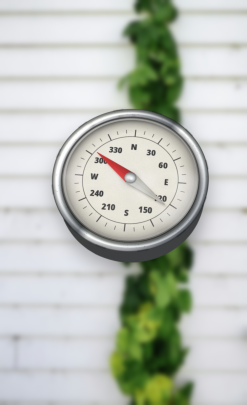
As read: 305 °
